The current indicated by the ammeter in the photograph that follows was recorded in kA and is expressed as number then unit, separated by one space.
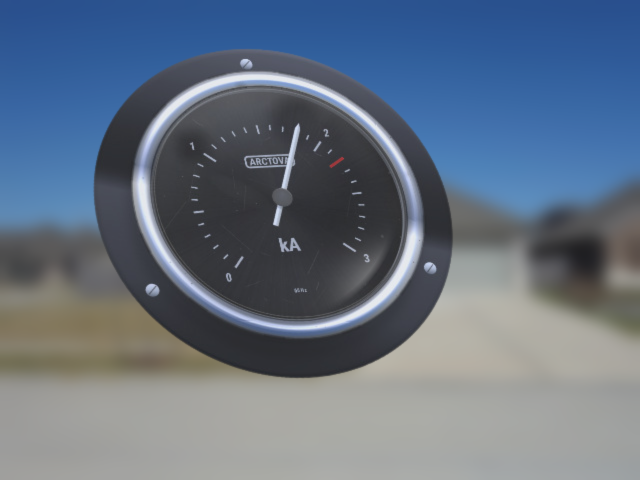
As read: 1.8 kA
